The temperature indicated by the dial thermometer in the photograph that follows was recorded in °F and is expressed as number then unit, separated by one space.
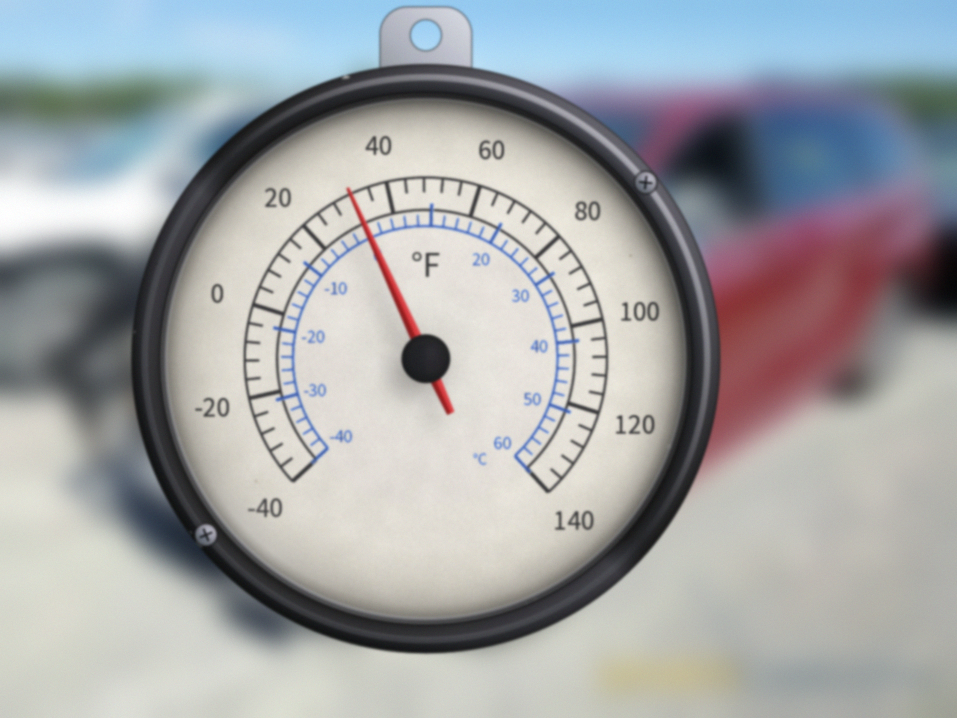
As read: 32 °F
